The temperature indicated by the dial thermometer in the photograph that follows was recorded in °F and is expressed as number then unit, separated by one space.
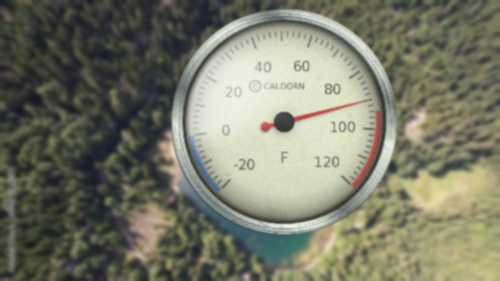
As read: 90 °F
